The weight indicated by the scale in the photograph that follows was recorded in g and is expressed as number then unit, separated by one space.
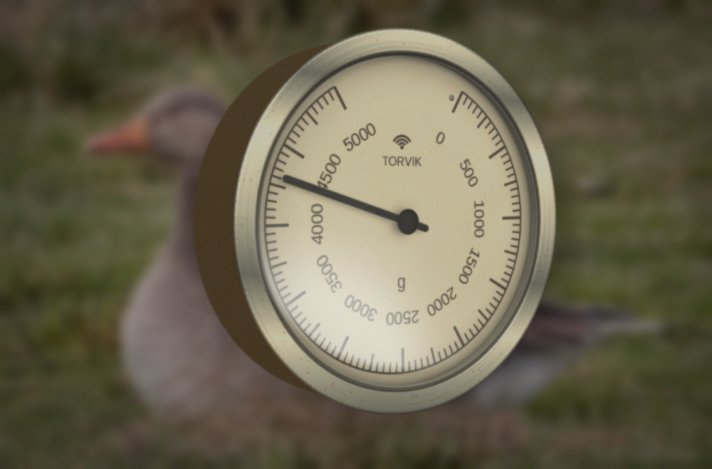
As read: 4300 g
